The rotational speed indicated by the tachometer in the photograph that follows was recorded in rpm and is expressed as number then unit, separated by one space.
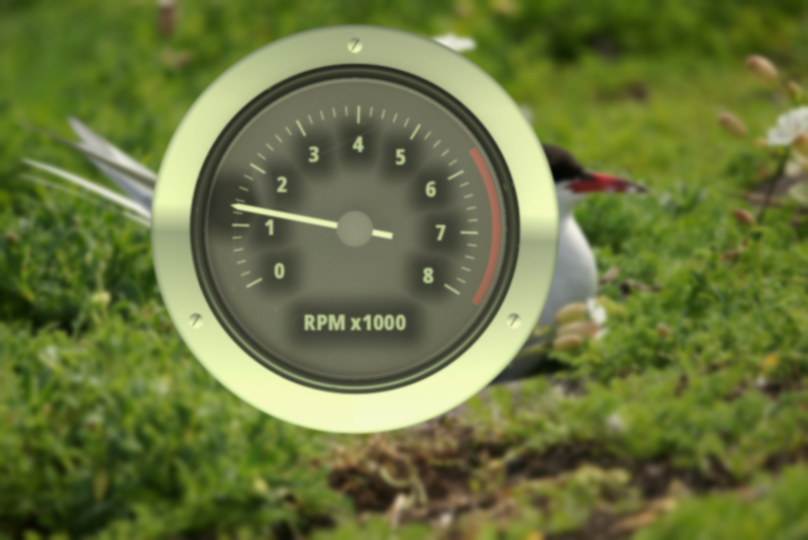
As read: 1300 rpm
